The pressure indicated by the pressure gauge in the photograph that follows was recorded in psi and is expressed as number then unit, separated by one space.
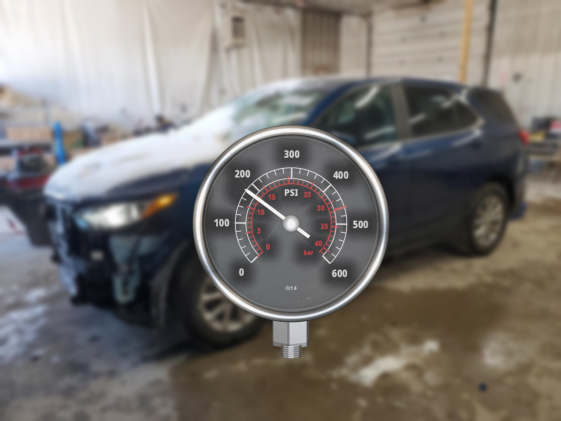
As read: 180 psi
